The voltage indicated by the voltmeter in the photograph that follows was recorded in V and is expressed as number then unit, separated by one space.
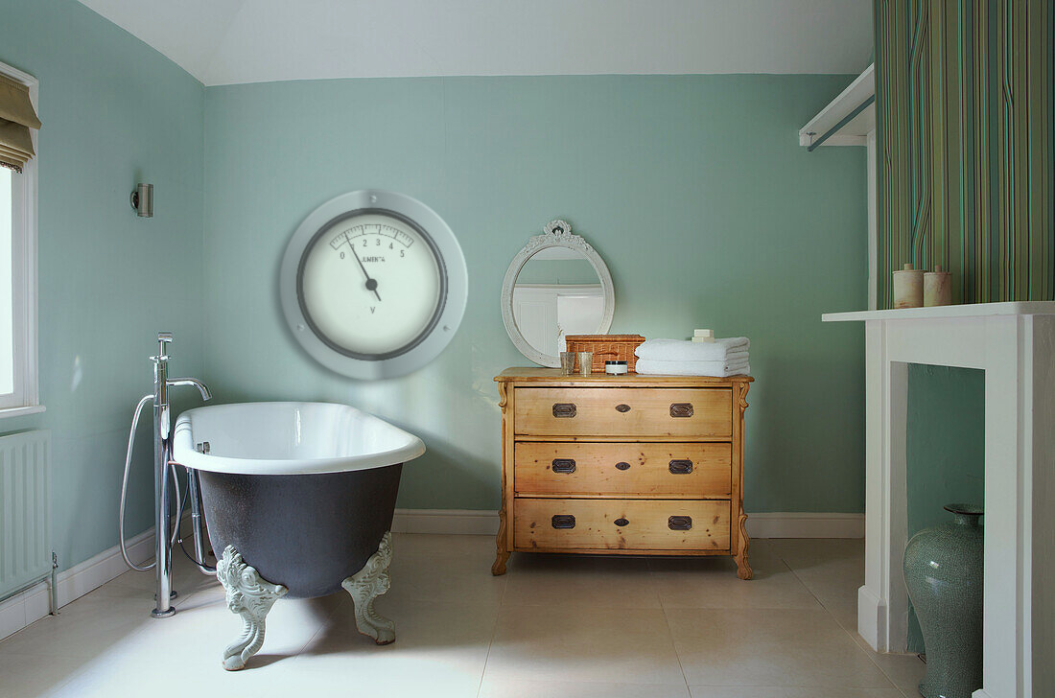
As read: 1 V
